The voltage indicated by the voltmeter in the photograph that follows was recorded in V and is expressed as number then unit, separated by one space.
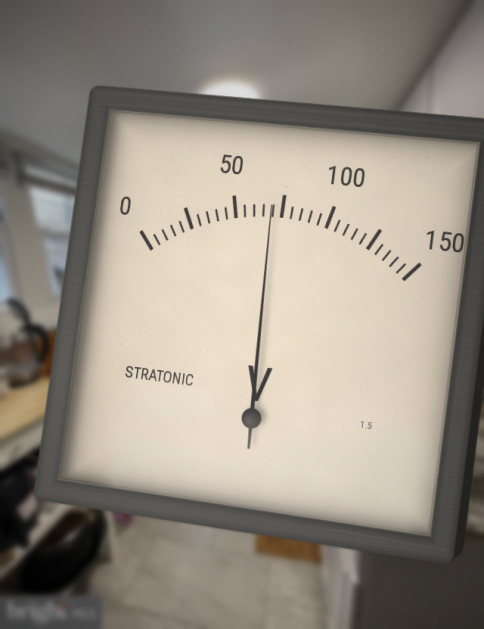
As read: 70 V
